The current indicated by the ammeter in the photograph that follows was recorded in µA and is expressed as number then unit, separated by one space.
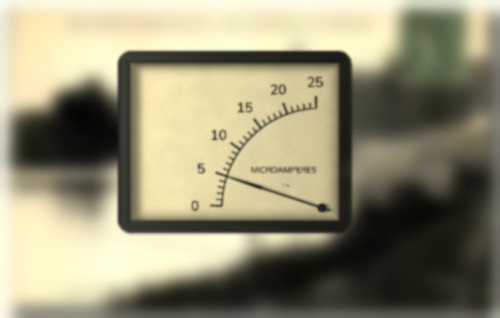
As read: 5 µA
